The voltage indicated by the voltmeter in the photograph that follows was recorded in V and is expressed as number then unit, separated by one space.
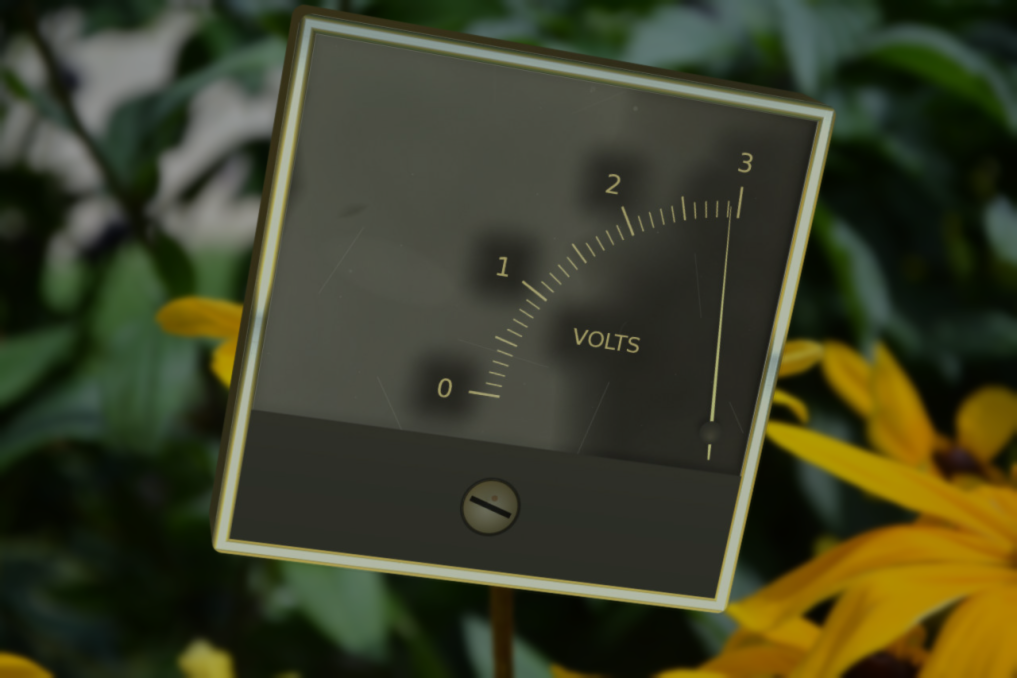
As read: 2.9 V
